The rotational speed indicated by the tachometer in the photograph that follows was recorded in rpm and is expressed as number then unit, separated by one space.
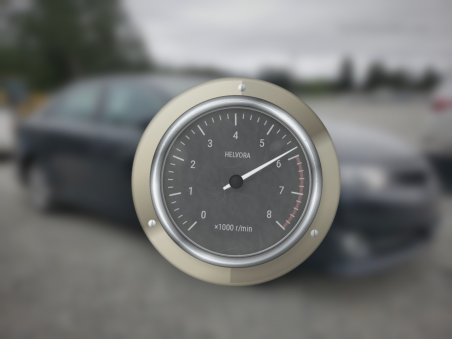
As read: 5800 rpm
